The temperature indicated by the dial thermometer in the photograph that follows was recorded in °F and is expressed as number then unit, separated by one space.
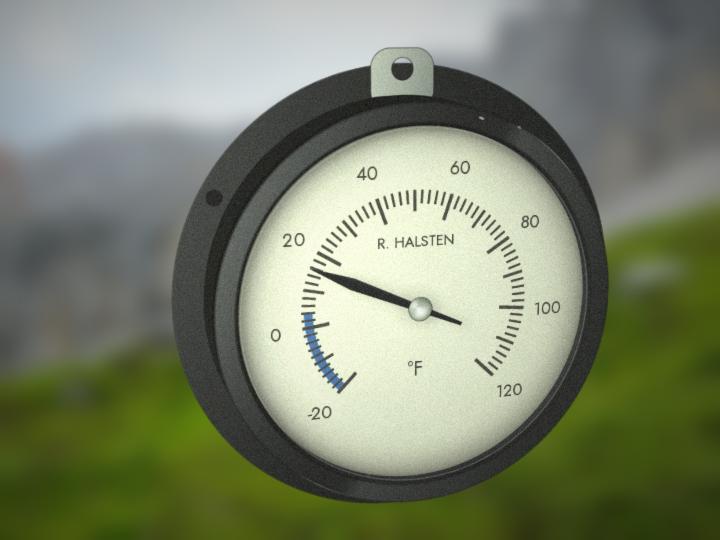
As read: 16 °F
